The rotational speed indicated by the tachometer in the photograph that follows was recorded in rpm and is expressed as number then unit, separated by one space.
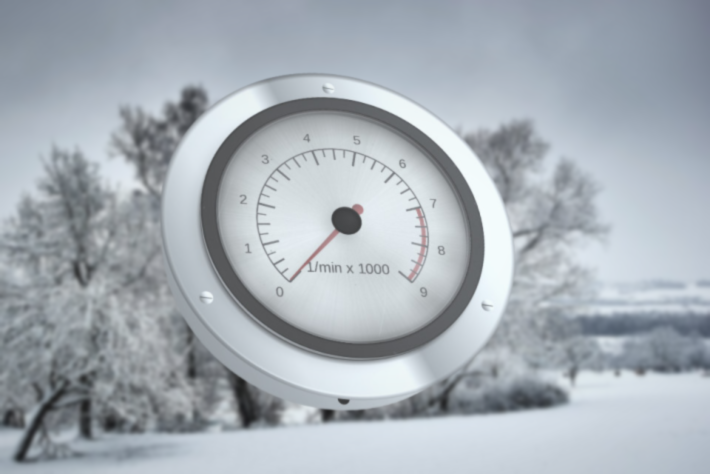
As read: 0 rpm
